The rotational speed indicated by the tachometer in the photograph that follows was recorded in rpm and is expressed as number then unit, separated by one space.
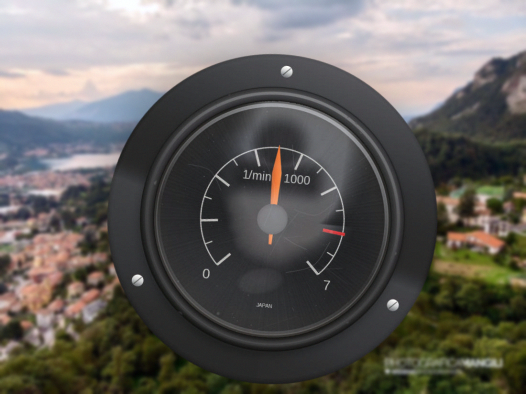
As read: 3500 rpm
